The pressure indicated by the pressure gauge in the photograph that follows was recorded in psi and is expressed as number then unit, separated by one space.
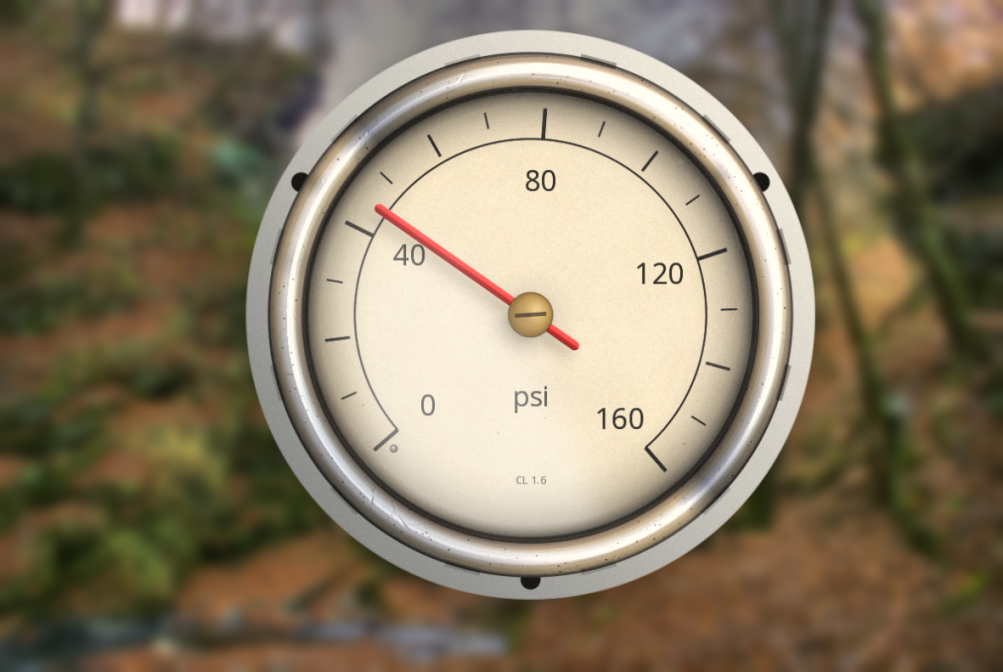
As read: 45 psi
